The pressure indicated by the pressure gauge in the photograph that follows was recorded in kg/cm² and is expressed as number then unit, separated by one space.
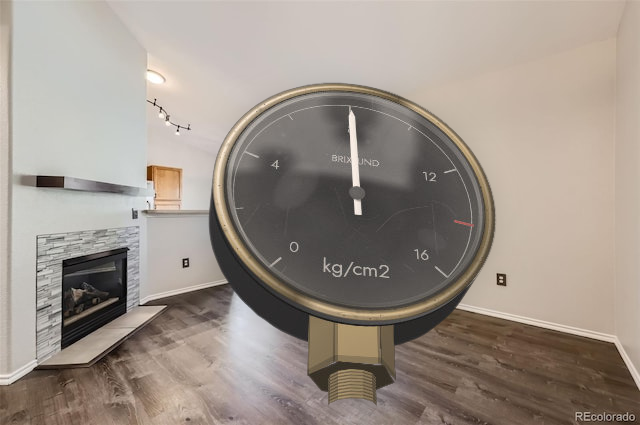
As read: 8 kg/cm²
